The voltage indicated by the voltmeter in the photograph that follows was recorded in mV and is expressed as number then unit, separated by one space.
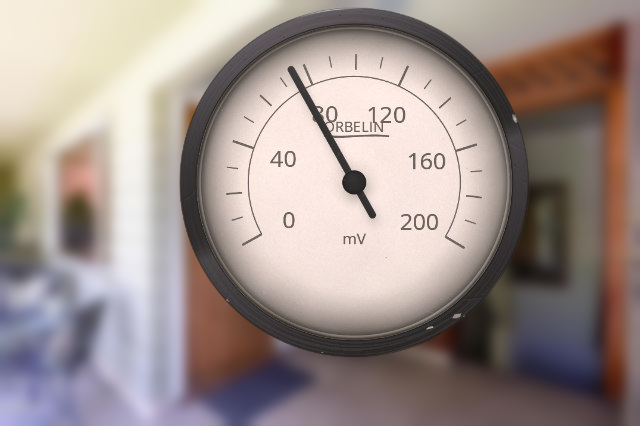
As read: 75 mV
